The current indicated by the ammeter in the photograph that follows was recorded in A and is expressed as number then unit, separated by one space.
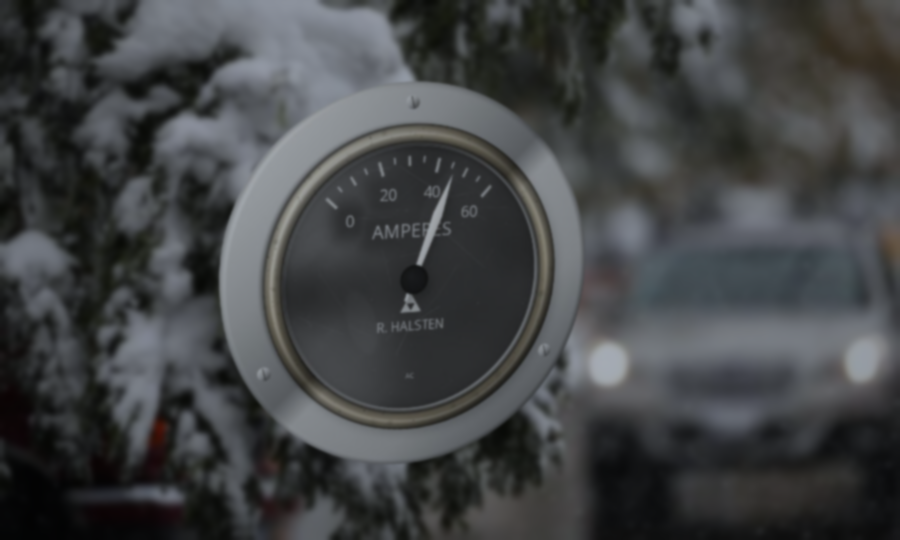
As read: 45 A
